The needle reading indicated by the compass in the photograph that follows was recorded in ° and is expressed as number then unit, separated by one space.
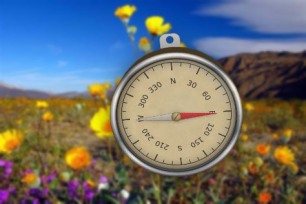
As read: 90 °
